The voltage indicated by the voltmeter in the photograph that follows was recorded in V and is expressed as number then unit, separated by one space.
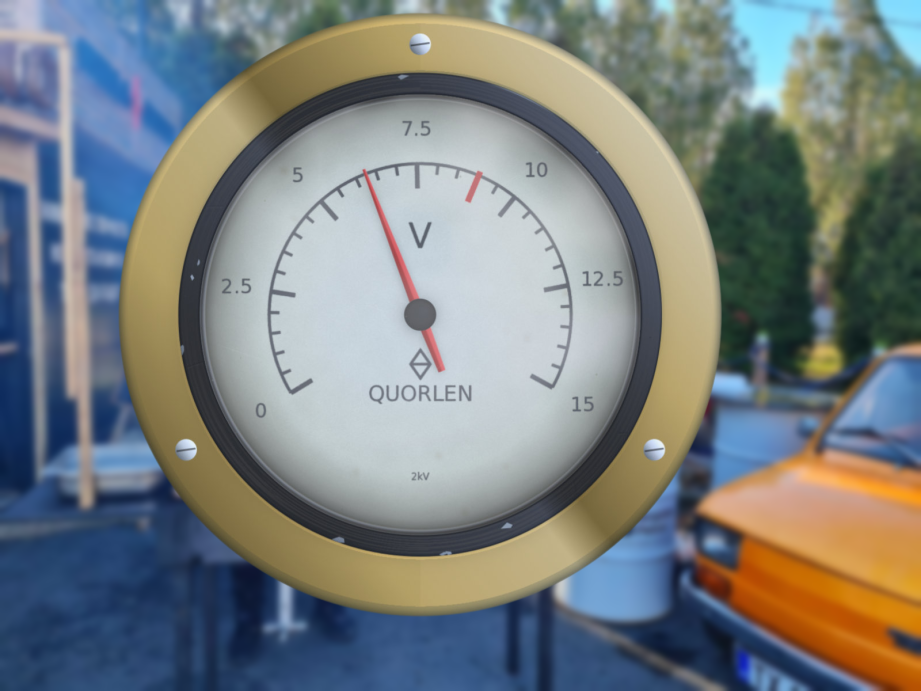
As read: 6.25 V
